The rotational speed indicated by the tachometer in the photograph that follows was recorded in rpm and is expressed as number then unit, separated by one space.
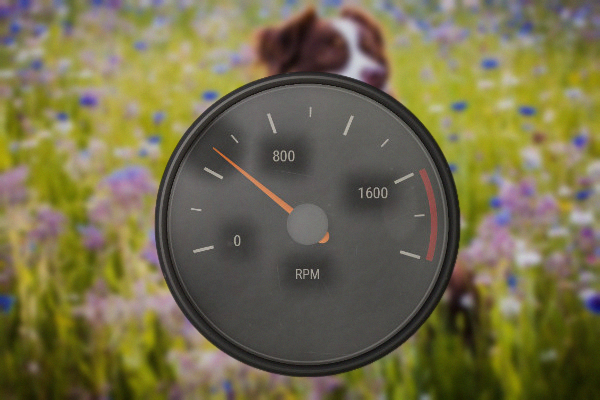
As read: 500 rpm
